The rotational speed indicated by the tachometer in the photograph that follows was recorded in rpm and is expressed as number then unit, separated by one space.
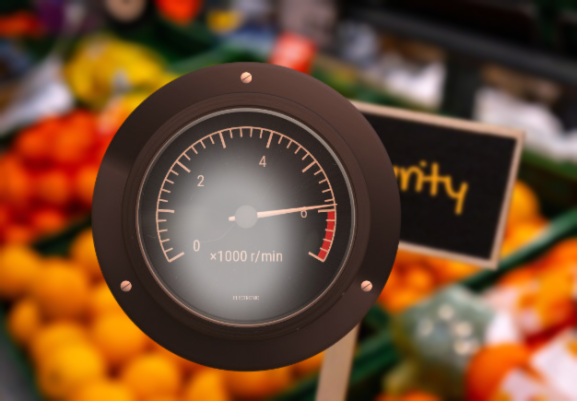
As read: 5900 rpm
